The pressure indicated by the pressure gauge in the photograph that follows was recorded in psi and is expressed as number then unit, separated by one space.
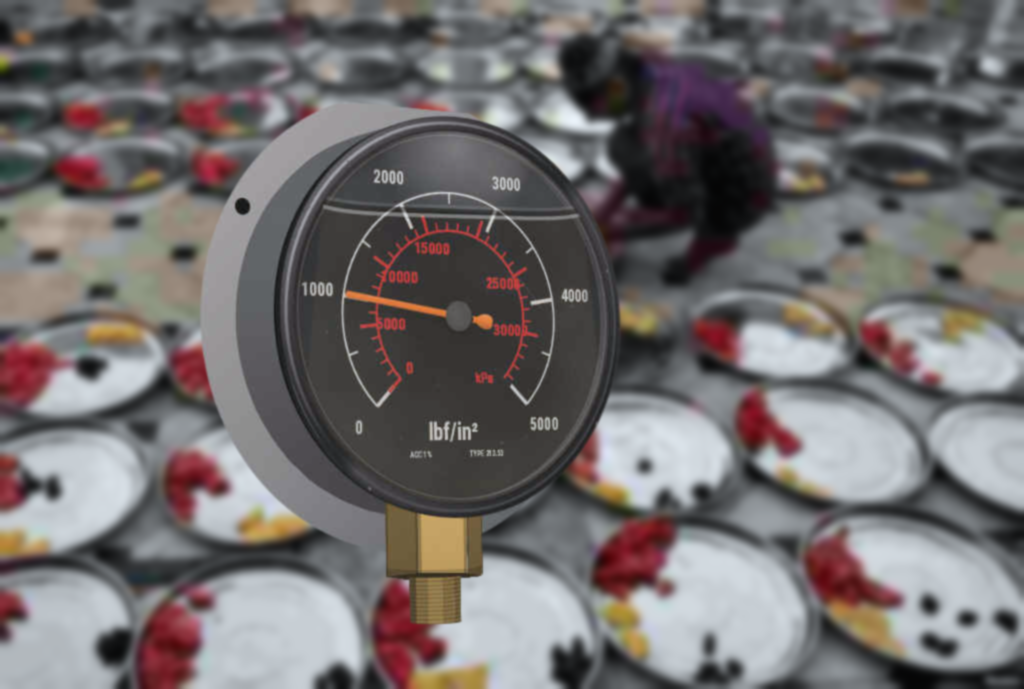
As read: 1000 psi
